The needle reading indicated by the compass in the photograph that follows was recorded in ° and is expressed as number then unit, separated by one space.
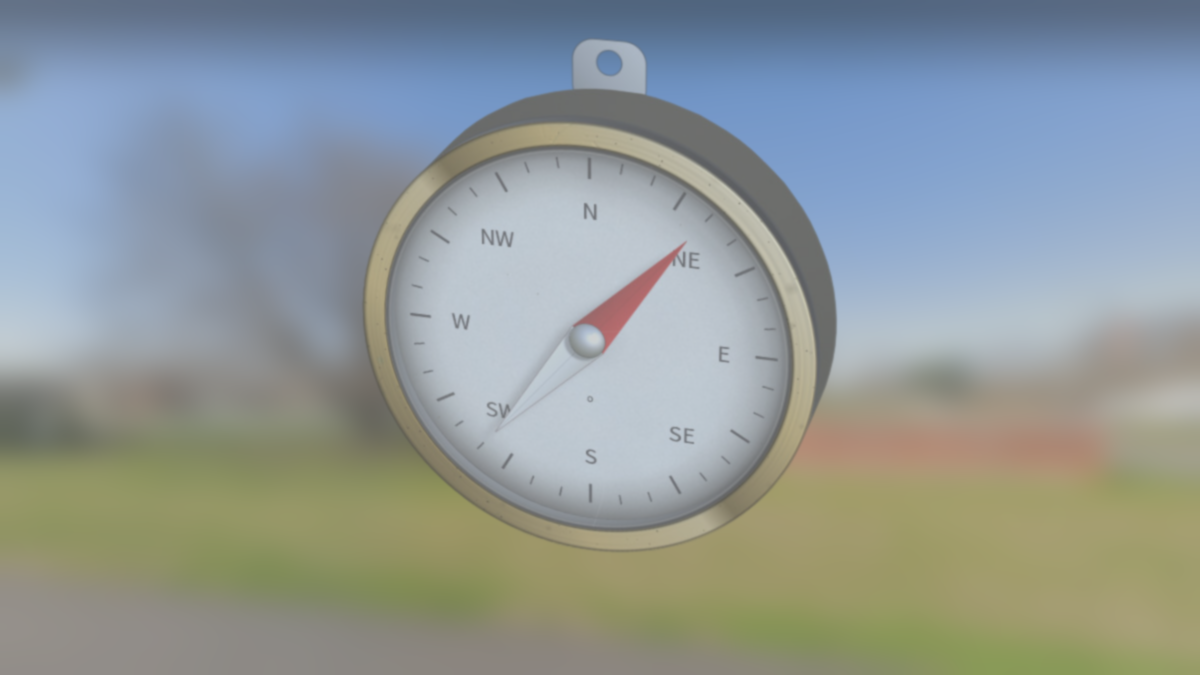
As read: 40 °
